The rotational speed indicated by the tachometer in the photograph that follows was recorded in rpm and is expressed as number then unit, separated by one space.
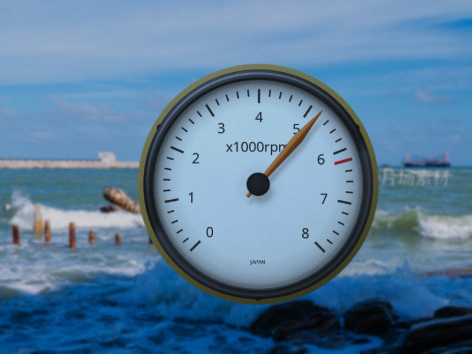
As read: 5200 rpm
